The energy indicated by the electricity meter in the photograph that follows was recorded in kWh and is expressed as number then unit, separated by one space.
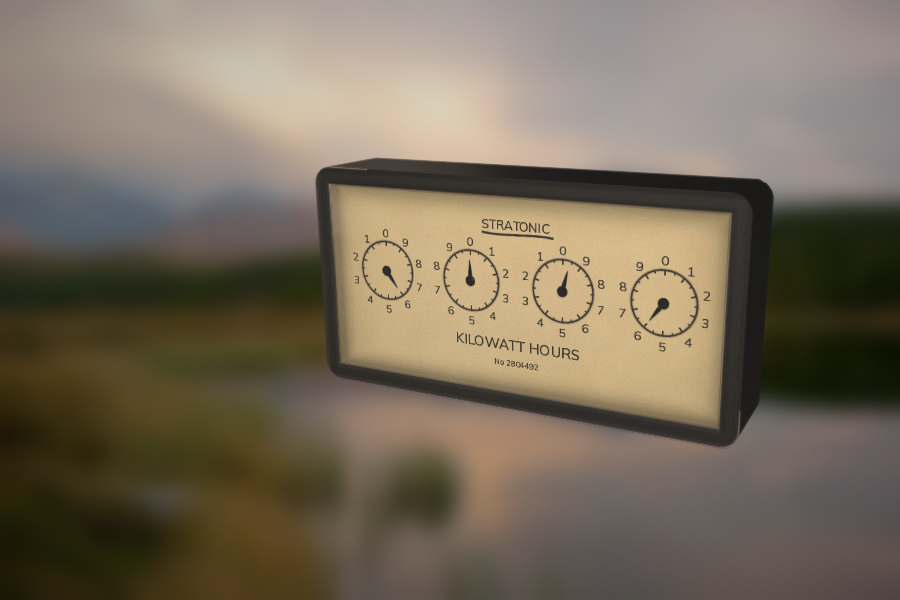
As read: 5996 kWh
